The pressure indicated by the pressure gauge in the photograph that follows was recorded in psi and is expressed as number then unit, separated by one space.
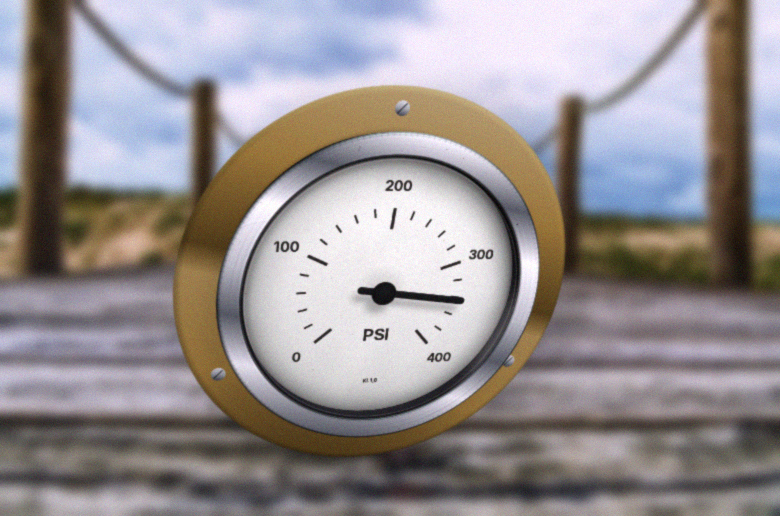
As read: 340 psi
